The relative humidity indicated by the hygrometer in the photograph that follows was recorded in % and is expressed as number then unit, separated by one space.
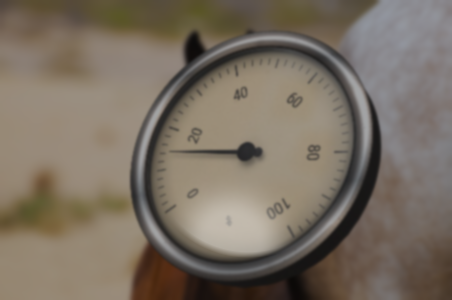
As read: 14 %
